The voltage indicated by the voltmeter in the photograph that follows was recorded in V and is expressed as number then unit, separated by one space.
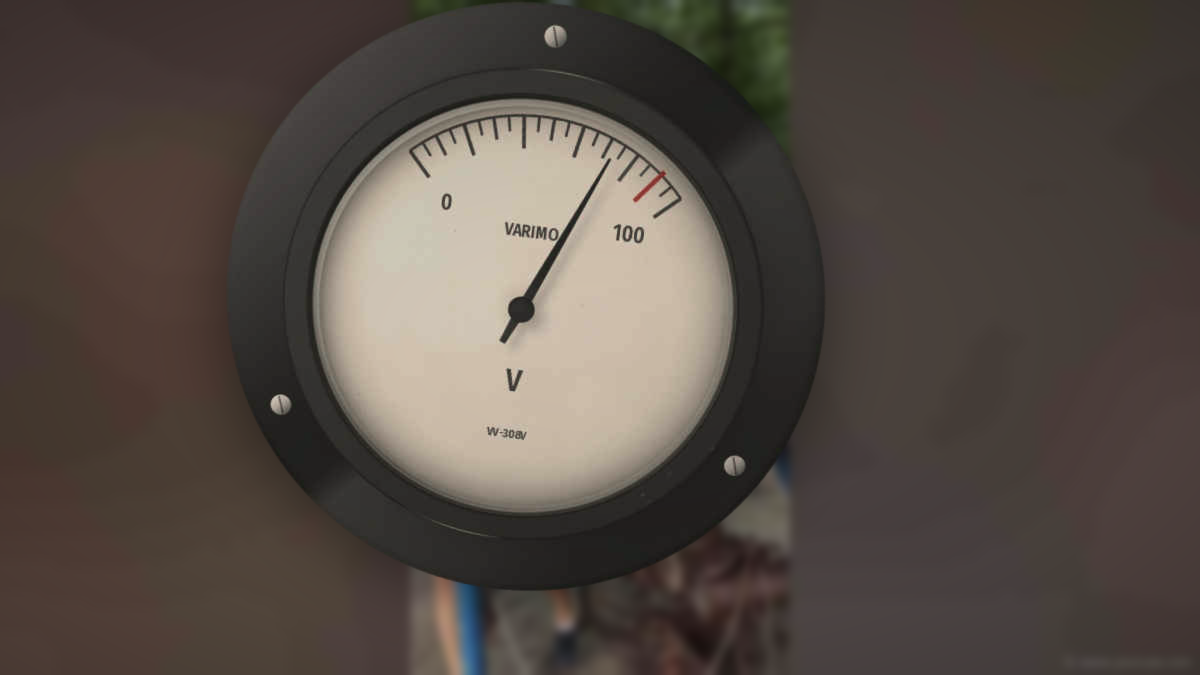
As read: 72.5 V
